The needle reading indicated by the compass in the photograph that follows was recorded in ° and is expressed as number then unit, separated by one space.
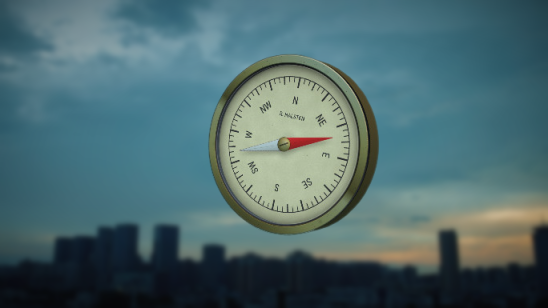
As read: 70 °
